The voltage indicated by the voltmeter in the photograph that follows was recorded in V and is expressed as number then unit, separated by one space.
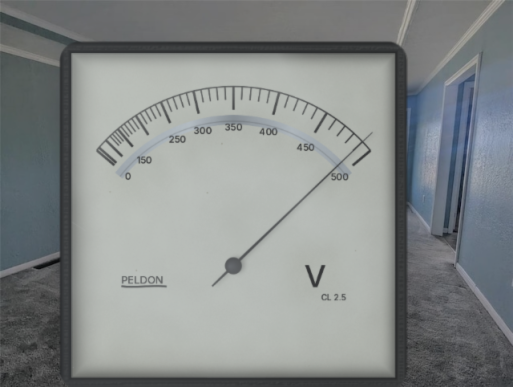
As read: 490 V
